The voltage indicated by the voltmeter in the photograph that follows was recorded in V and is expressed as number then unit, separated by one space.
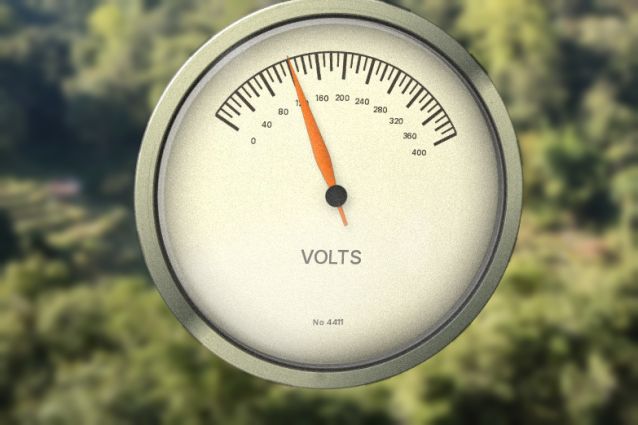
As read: 120 V
